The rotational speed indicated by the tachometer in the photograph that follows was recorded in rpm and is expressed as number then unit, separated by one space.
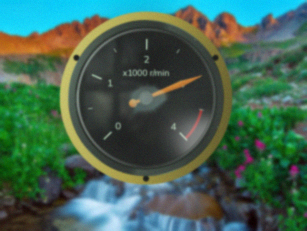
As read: 3000 rpm
